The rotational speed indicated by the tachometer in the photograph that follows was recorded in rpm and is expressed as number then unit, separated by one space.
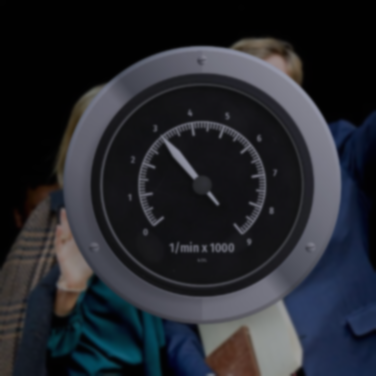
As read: 3000 rpm
